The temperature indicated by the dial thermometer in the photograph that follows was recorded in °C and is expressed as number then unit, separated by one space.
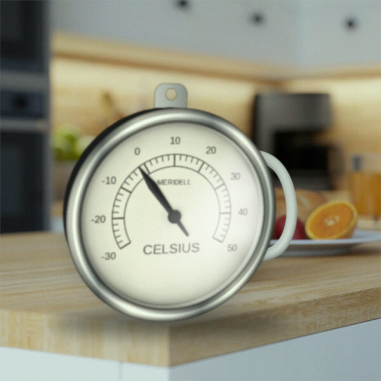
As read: -2 °C
